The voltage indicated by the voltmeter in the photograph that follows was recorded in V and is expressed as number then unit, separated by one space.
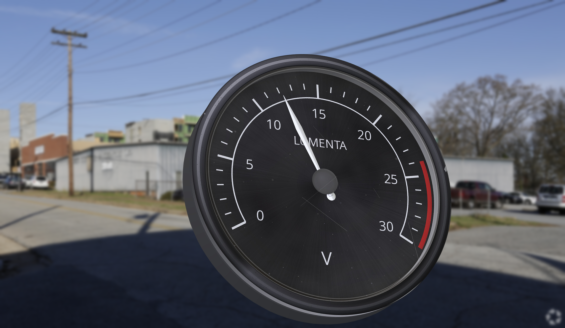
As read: 12 V
